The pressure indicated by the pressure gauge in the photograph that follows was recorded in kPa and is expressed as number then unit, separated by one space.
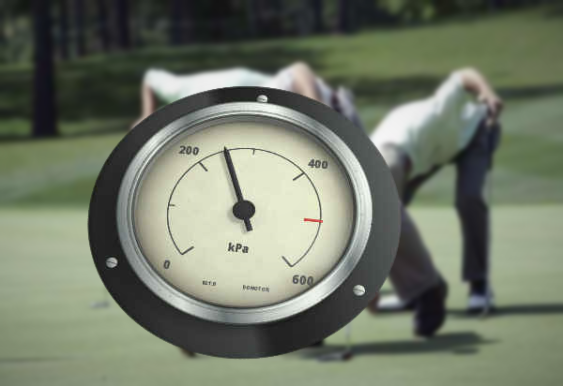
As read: 250 kPa
